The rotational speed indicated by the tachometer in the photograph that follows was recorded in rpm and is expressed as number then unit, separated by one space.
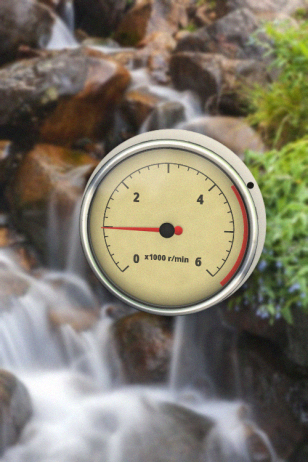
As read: 1000 rpm
